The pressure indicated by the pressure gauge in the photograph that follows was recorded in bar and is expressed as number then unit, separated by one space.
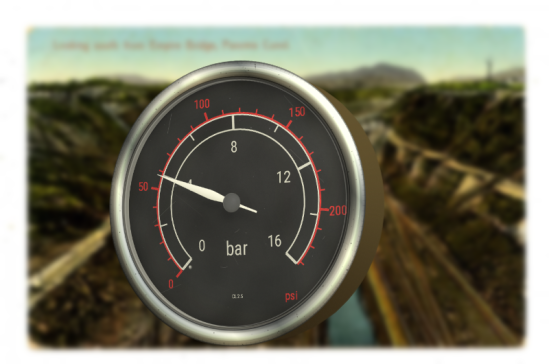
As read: 4 bar
